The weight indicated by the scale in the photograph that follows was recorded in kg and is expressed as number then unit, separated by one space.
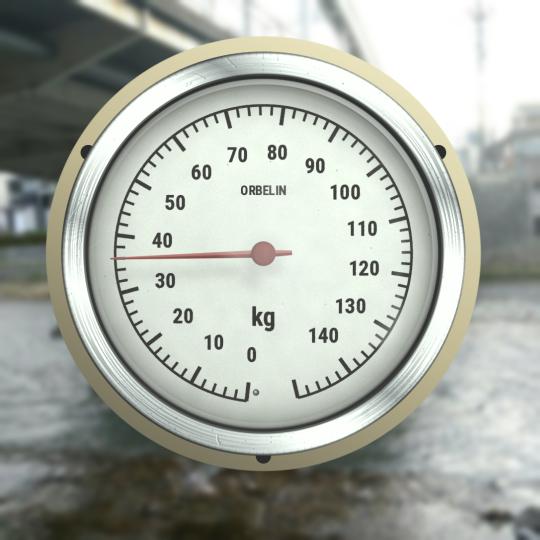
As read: 36 kg
